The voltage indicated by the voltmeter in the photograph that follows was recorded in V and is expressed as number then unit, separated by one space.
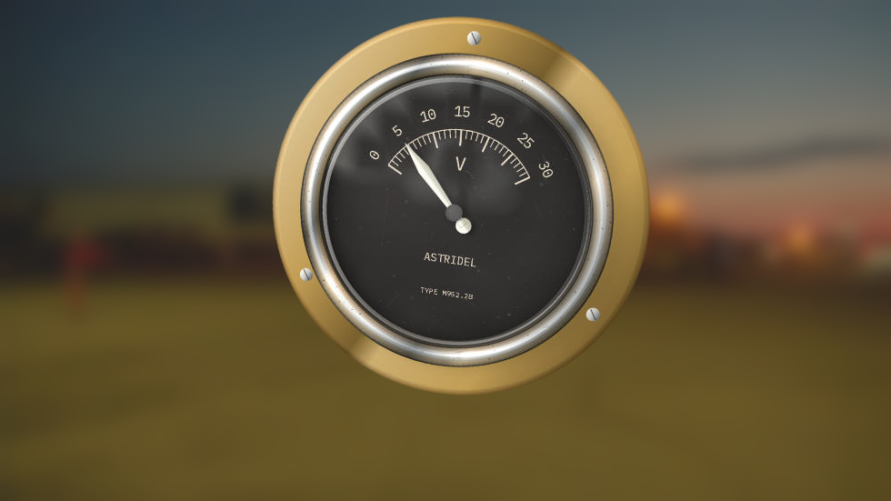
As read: 5 V
